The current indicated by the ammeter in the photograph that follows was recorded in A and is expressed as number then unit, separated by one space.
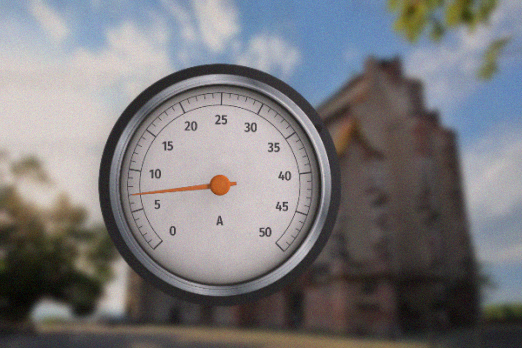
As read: 7 A
